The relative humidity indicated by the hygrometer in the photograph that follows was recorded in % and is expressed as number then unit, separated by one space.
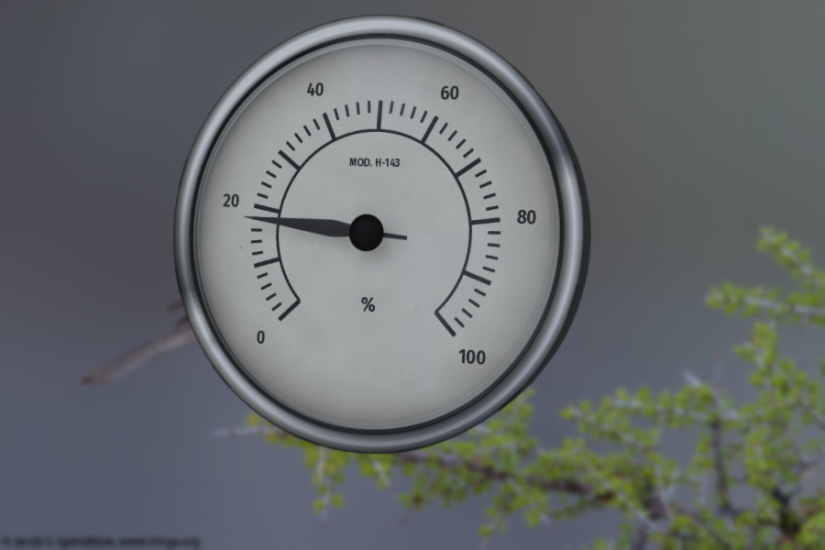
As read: 18 %
